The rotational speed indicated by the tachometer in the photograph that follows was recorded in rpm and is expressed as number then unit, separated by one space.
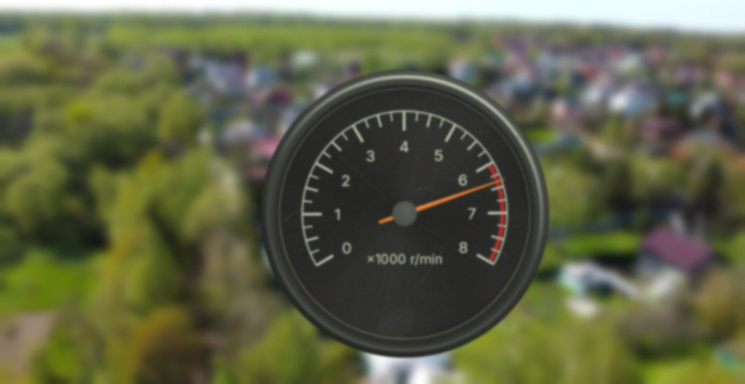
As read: 6375 rpm
